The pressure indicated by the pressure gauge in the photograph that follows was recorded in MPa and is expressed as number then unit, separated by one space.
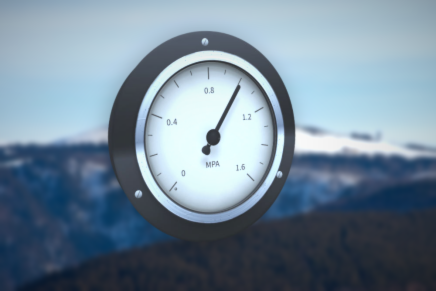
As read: 1 MPa
